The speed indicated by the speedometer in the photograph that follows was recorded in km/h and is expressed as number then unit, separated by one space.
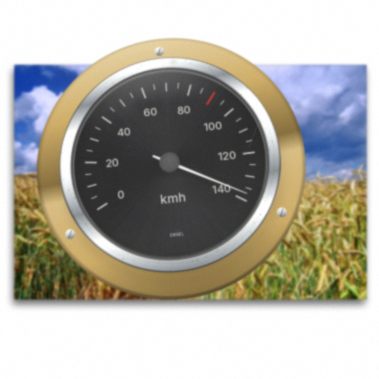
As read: 137.5 km/h
